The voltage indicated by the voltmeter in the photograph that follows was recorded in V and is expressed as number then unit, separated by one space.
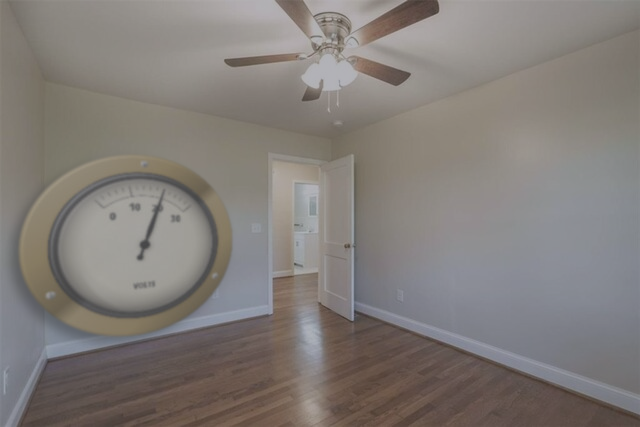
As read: 20 V
